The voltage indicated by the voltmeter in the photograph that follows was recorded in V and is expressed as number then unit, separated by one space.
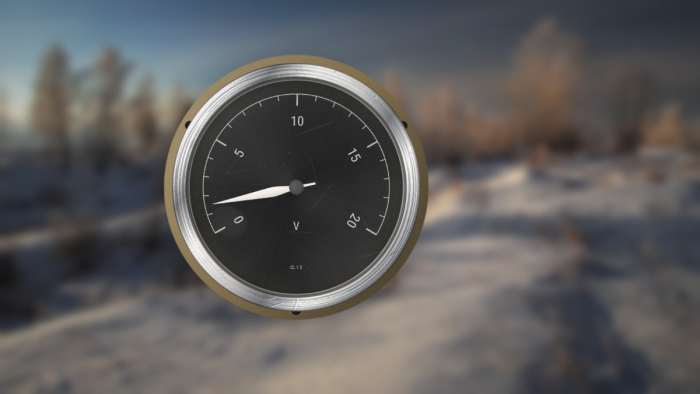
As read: 1.5 V
